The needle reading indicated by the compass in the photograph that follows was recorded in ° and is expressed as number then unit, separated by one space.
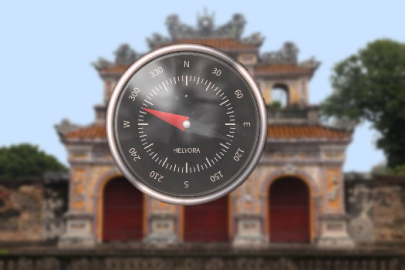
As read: 290 °
